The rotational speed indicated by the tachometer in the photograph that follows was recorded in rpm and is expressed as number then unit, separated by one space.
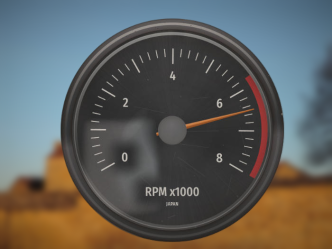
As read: 6500 rpm
